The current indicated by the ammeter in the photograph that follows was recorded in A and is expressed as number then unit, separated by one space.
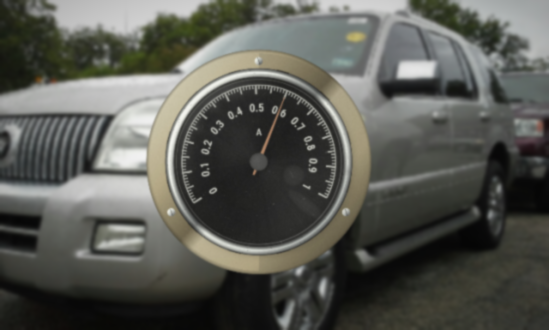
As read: 0.6 A
